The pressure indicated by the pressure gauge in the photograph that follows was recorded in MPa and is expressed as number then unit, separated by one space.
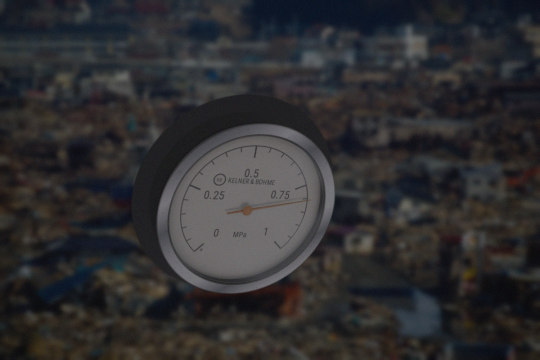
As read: 0.8 MPa
